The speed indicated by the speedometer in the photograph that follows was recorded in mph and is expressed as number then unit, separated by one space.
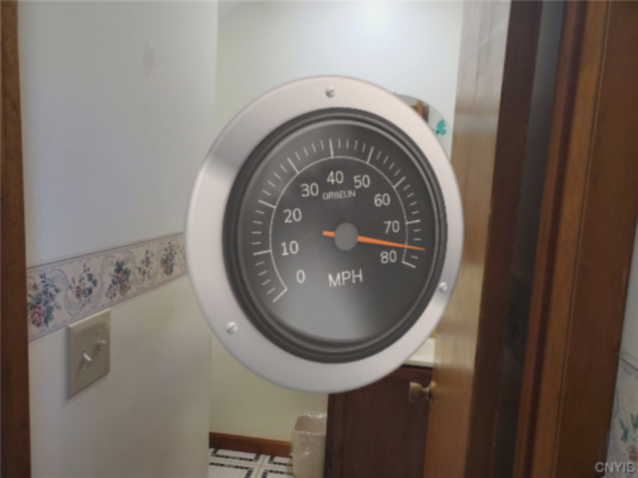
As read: 76 mph
